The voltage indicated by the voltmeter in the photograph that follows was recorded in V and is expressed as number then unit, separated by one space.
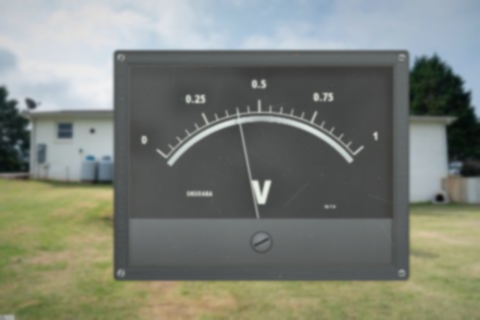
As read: 0.4 V
